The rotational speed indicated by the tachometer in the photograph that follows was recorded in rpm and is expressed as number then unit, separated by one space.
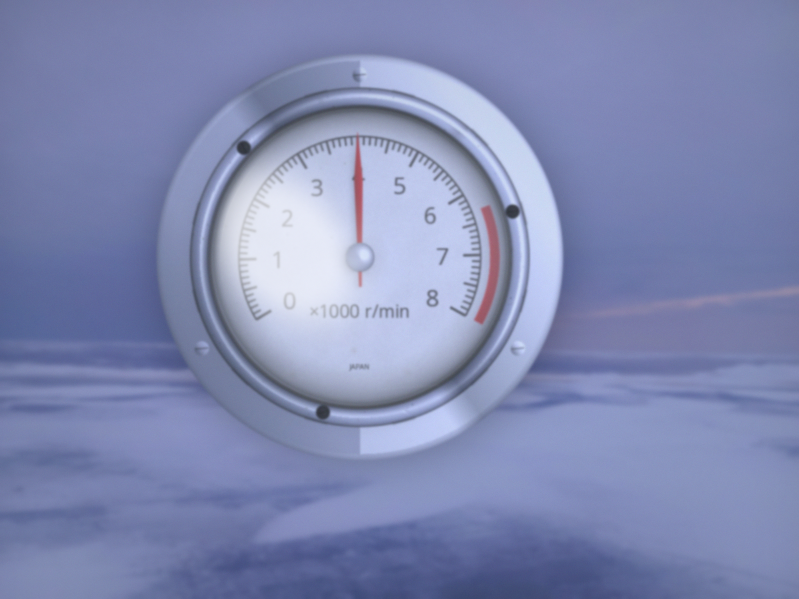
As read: 4000 rpm
